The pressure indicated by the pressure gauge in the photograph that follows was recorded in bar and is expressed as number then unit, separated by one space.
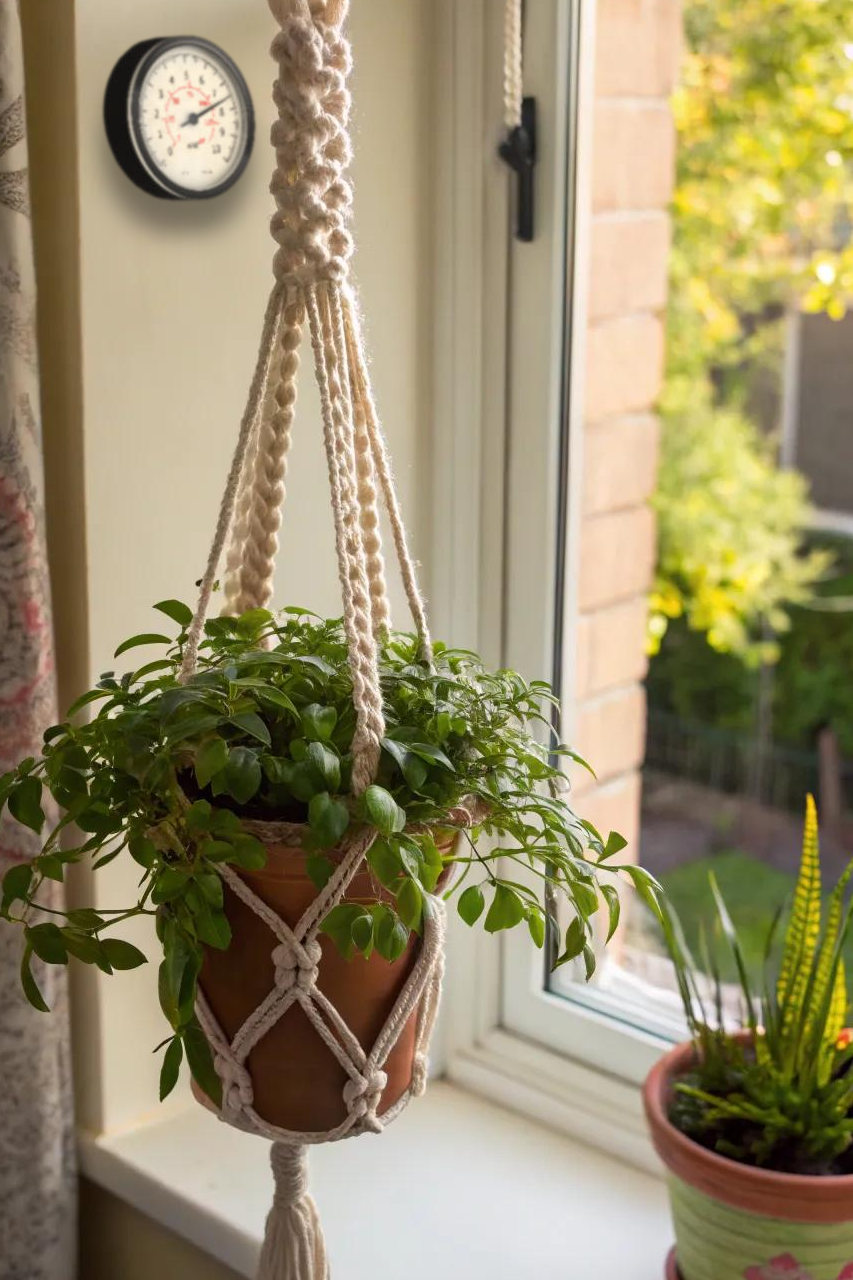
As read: 7.5 bar
